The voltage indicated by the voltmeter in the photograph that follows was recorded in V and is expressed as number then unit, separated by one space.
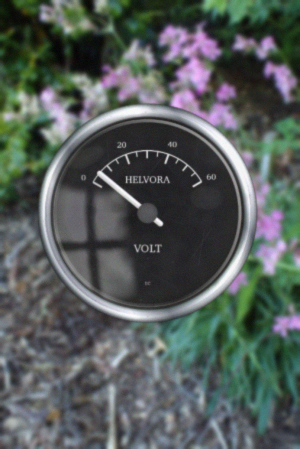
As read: 5 V
